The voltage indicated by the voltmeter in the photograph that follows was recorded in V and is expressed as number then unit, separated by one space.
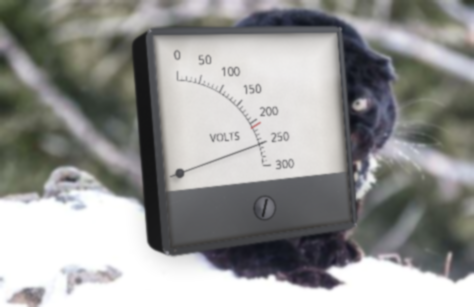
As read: 250 V
